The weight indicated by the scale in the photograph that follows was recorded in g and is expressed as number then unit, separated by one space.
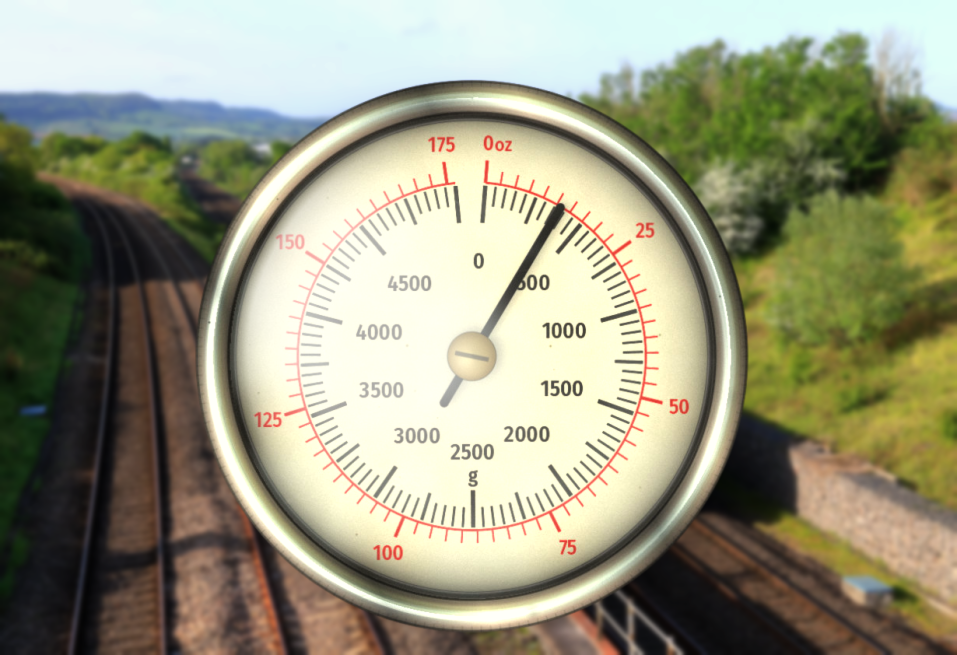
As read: 375 g
